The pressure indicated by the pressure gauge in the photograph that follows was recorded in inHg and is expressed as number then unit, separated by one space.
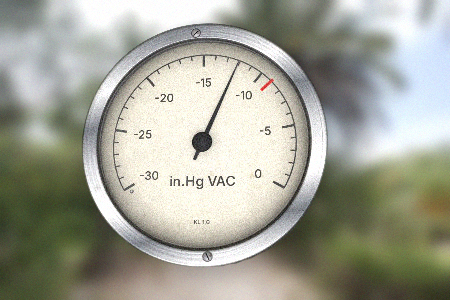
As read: -12 inHg
